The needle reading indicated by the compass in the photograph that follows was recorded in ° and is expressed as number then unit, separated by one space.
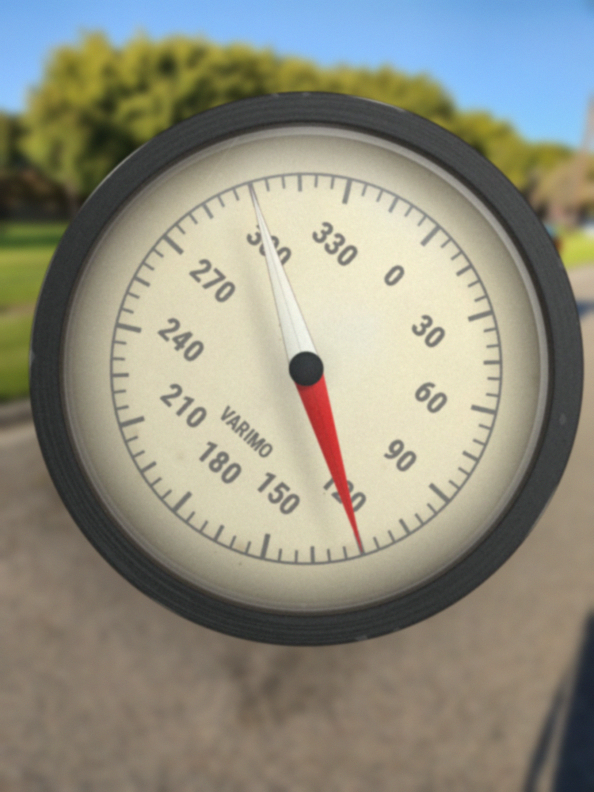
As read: 120 °
